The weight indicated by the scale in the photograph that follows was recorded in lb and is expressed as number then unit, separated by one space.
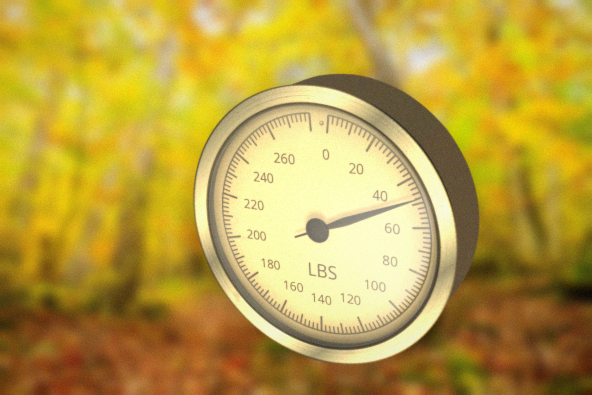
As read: 48 lb
